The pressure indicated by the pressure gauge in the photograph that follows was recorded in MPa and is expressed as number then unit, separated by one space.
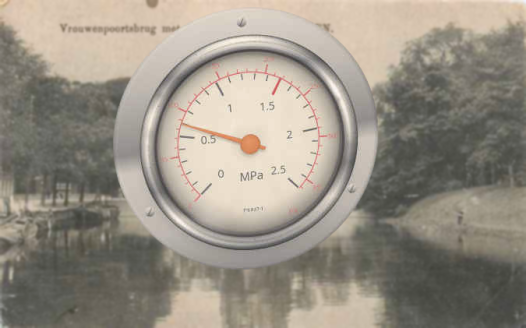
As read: 0.6 MPa
